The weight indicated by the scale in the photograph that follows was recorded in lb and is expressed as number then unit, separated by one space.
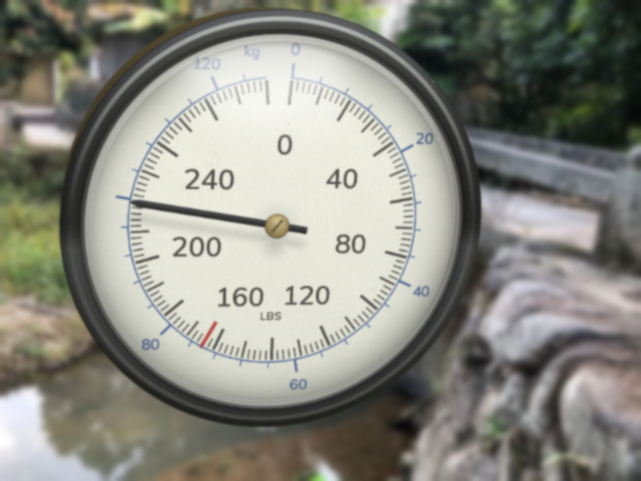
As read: 220 lb
